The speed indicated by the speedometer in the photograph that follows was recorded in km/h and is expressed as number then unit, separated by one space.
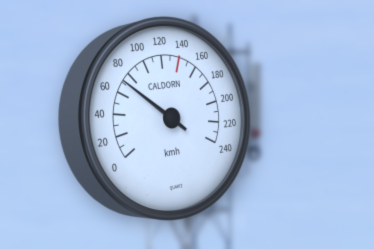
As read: 70 km/h
